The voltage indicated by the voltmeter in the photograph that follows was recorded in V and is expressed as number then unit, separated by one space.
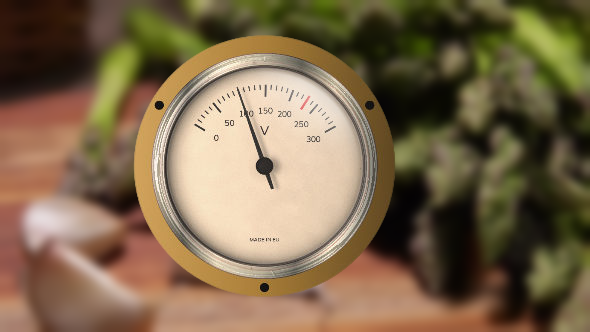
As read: 100 V
